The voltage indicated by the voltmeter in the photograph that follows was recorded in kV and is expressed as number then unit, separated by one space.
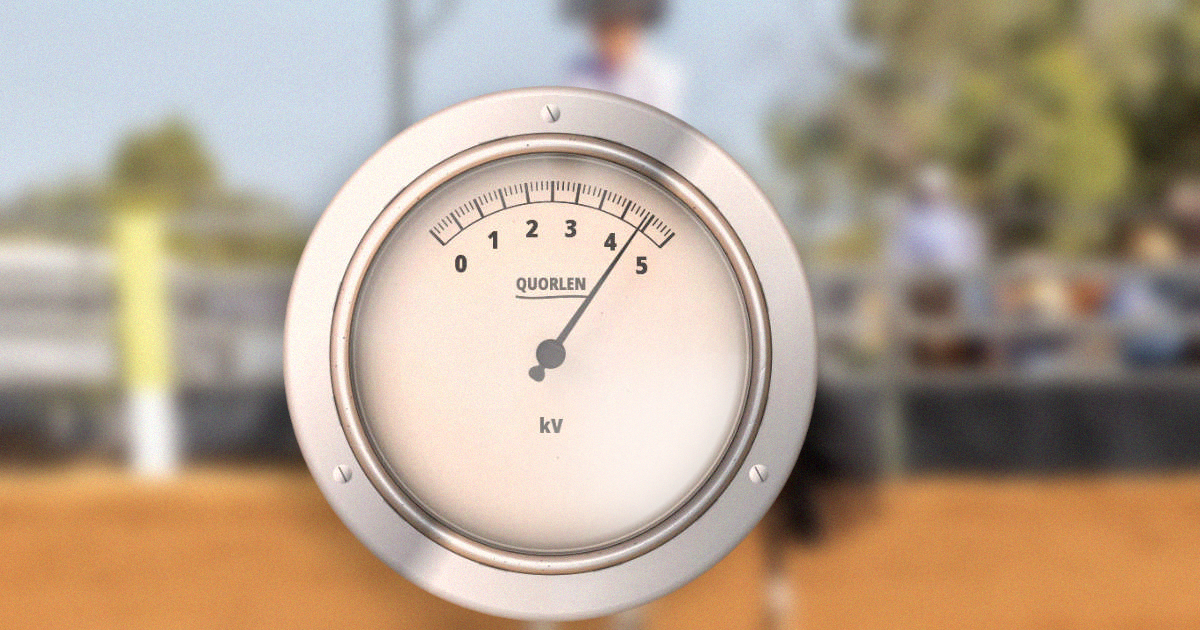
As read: 4.4 kV
